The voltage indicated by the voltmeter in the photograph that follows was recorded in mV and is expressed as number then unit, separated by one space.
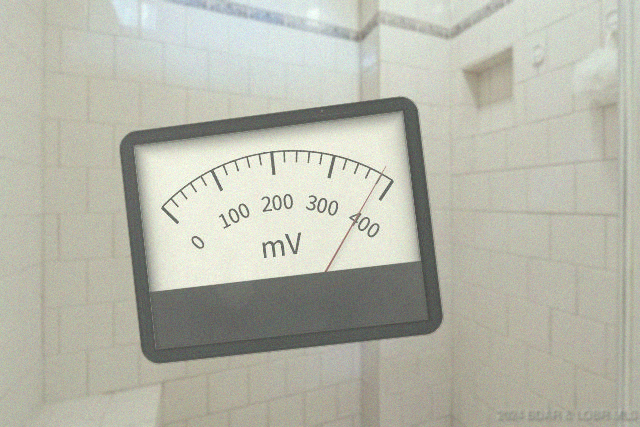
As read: 380 mV
